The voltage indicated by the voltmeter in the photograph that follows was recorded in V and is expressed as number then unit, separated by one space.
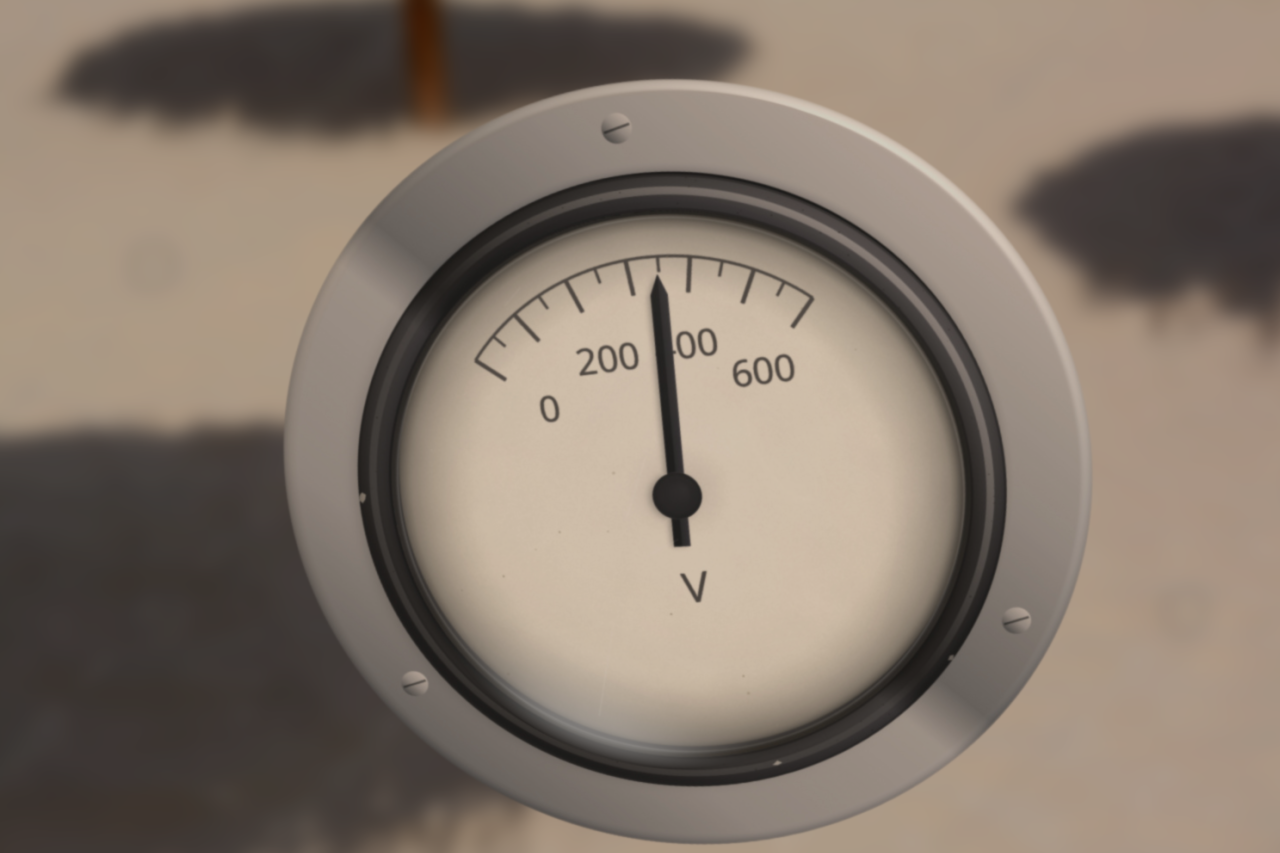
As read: 350 V
